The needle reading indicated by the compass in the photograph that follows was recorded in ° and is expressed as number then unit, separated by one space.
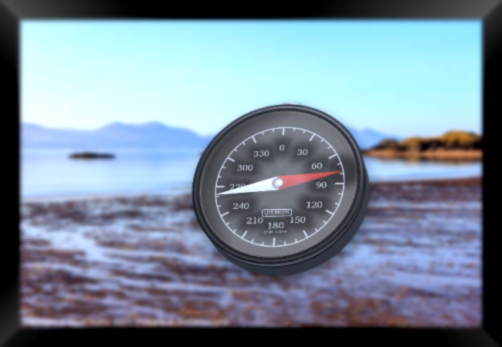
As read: 80 °
